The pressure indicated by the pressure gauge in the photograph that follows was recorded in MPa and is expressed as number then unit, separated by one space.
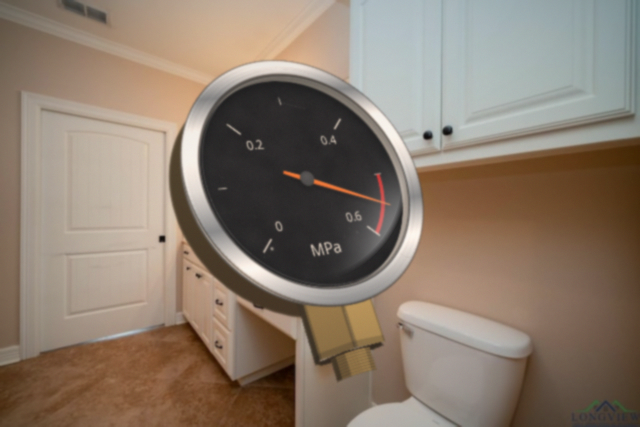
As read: 0.55 MPa
